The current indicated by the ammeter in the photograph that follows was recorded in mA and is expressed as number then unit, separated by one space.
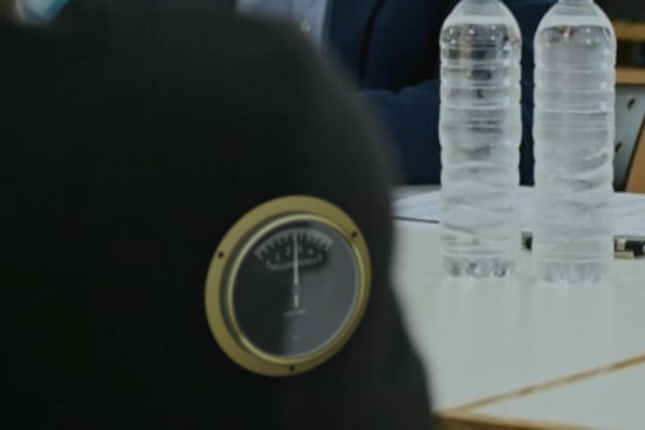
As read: 2.5 mA
